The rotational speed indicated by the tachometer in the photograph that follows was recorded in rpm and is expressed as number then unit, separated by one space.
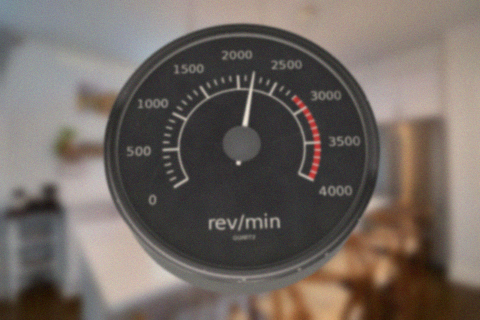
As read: 2200 rpm
